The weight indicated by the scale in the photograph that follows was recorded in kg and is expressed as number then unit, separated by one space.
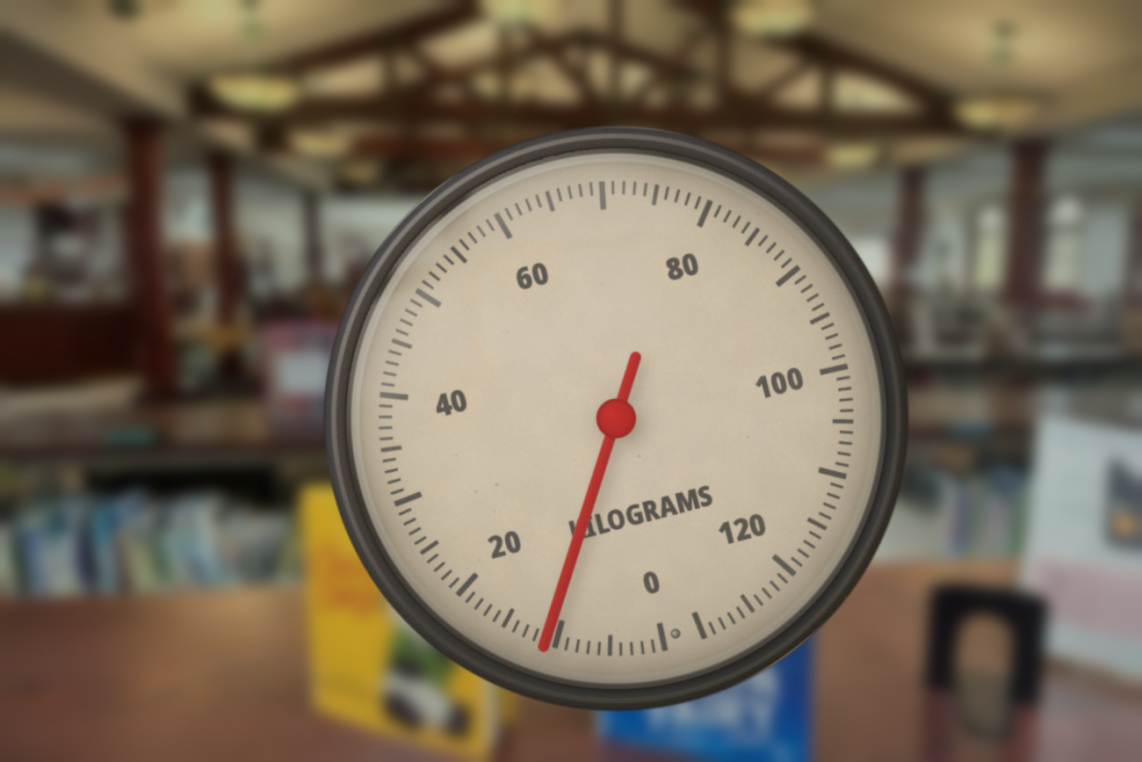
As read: 11 kg
